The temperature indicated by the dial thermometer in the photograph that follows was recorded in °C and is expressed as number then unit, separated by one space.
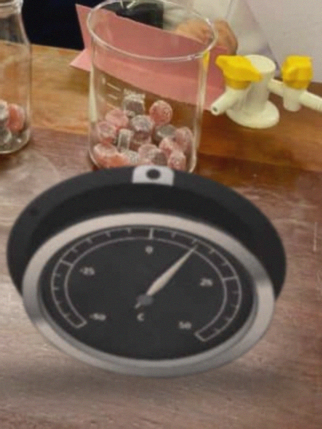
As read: 10 °C
